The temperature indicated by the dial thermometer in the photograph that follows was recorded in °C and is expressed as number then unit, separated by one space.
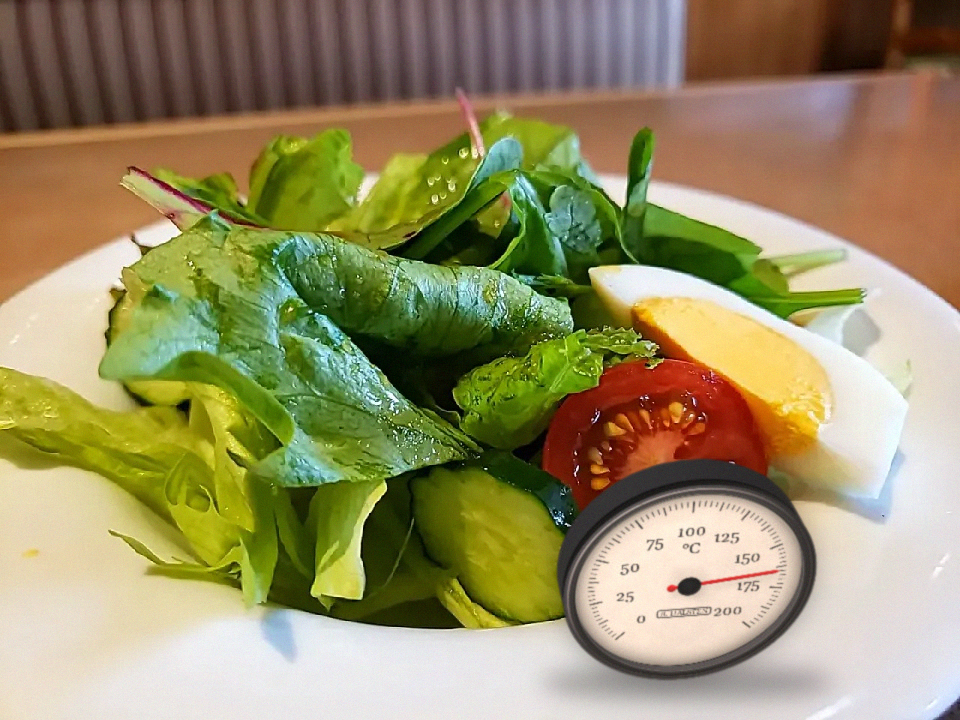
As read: 162.5 °C
